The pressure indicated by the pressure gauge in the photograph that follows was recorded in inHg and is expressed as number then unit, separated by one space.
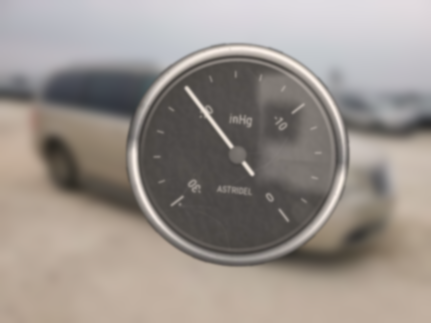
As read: -20 inHg
